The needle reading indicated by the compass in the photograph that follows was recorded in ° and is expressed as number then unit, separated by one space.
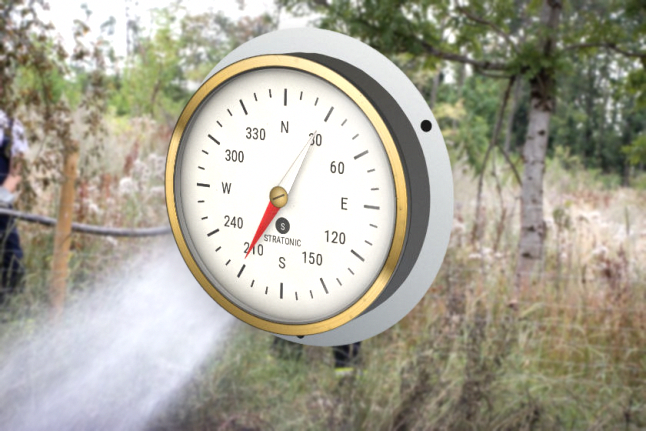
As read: 210 °
